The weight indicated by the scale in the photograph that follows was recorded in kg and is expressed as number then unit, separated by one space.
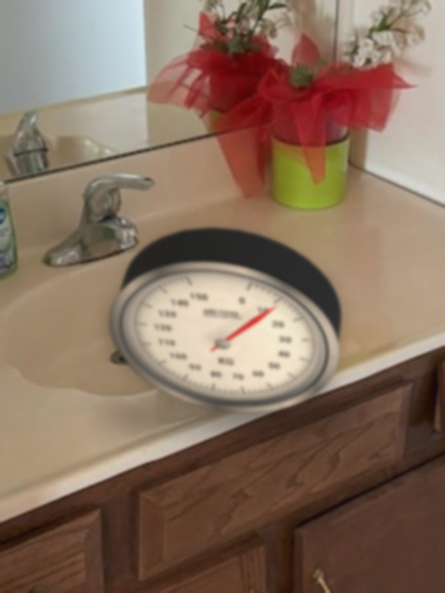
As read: 10 kg
